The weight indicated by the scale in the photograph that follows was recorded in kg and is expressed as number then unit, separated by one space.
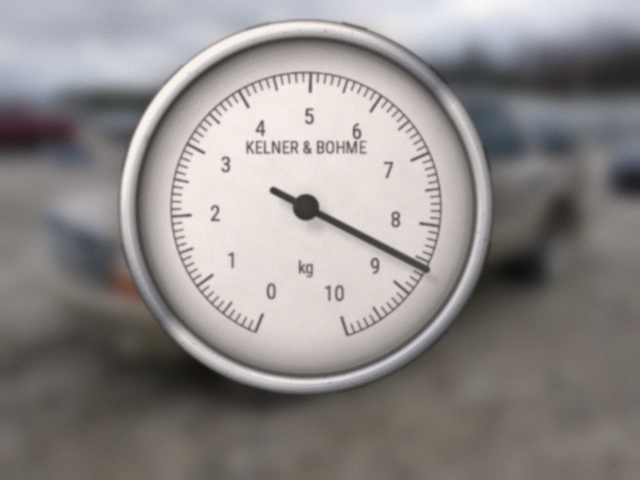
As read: 8.6 kg
